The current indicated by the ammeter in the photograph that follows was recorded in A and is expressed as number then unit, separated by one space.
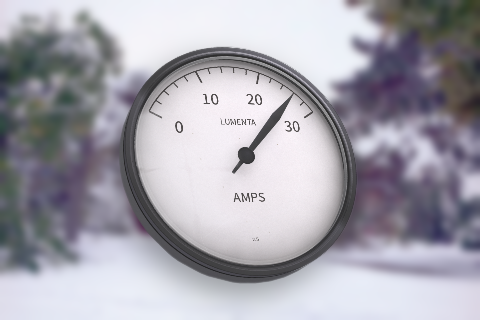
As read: 26 A
